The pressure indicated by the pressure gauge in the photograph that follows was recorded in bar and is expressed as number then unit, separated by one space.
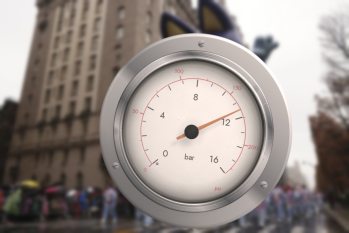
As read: 11.5 bar
